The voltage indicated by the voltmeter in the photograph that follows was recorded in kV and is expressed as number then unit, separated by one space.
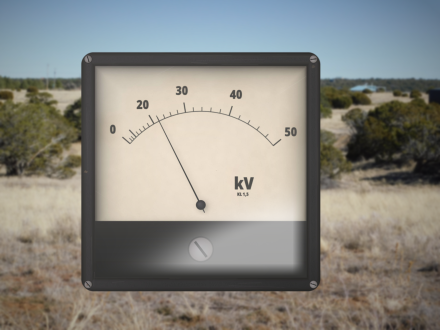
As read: 22 kV
